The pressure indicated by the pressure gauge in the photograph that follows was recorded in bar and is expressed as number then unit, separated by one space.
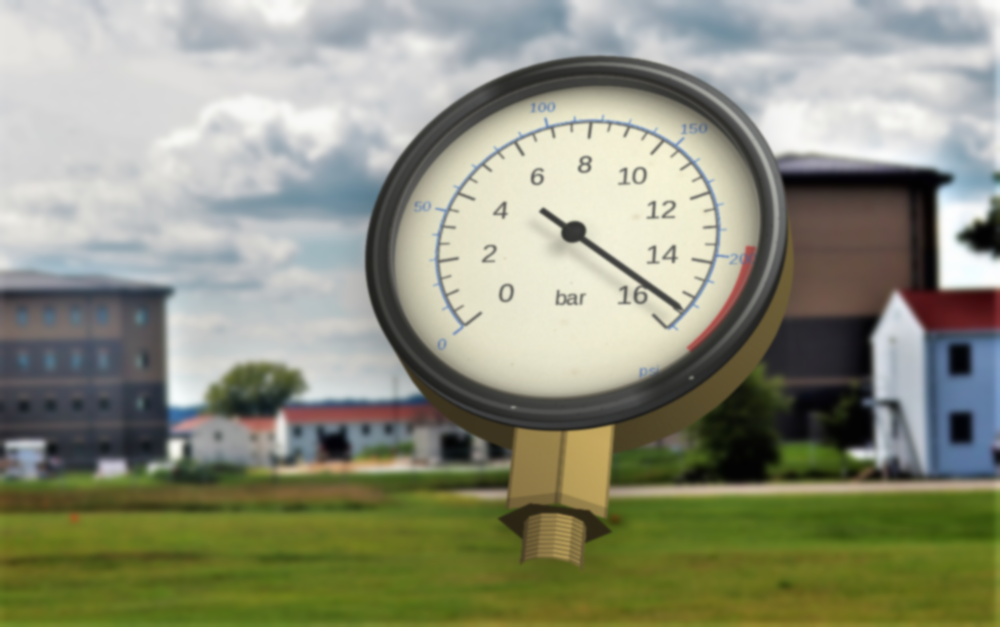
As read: 15.5 bar
